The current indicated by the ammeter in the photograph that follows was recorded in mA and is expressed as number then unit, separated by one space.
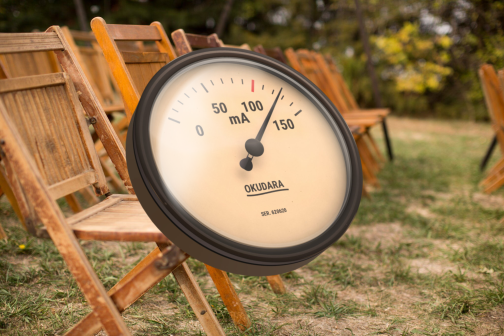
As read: 125 mA
